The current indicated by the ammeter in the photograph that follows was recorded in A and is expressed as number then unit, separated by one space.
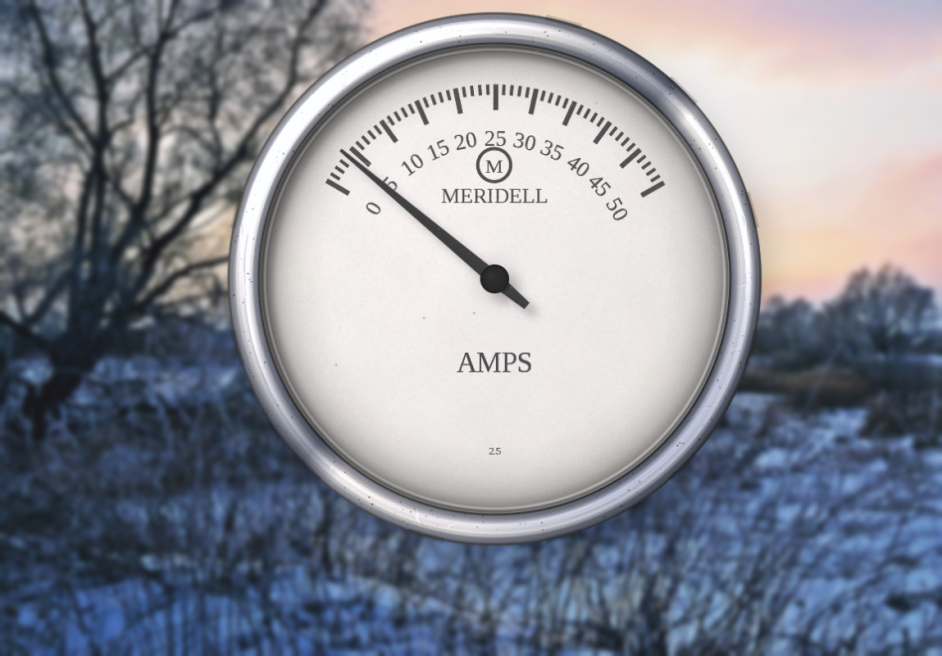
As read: 4 A
